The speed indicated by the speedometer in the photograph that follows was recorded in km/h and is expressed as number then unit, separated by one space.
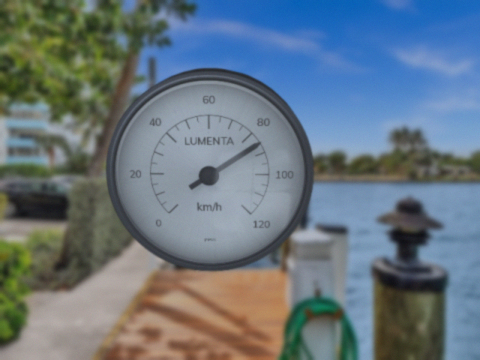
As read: 85 km/h
